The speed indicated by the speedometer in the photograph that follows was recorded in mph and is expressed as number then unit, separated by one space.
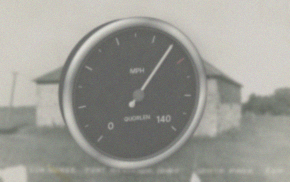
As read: 90 mph
